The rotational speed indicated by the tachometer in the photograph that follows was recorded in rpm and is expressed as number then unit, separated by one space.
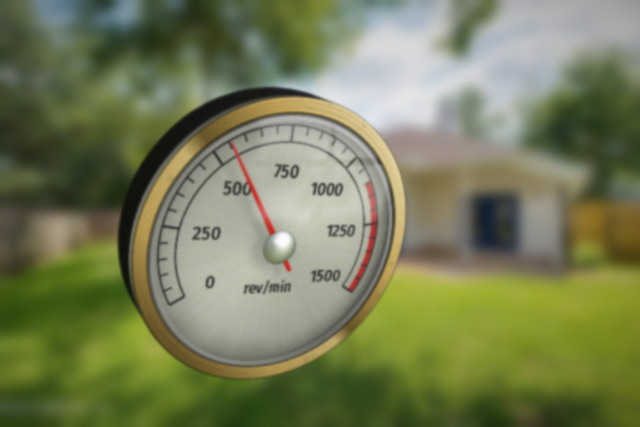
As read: 550 rpm
